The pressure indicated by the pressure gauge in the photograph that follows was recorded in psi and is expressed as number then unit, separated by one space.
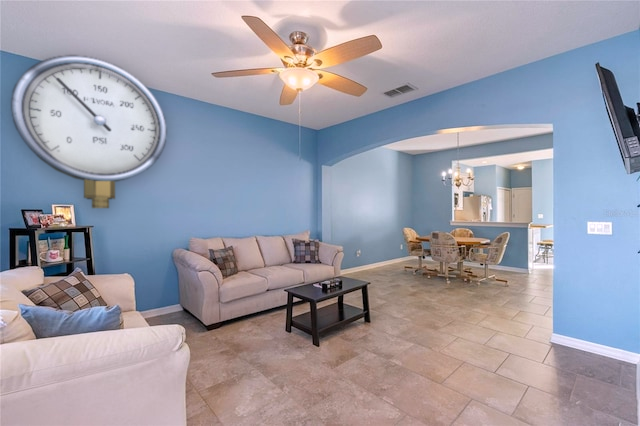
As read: 100 psi
